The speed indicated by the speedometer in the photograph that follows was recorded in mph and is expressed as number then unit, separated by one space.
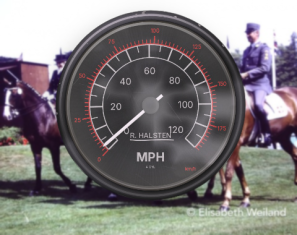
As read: 2.5 mph
